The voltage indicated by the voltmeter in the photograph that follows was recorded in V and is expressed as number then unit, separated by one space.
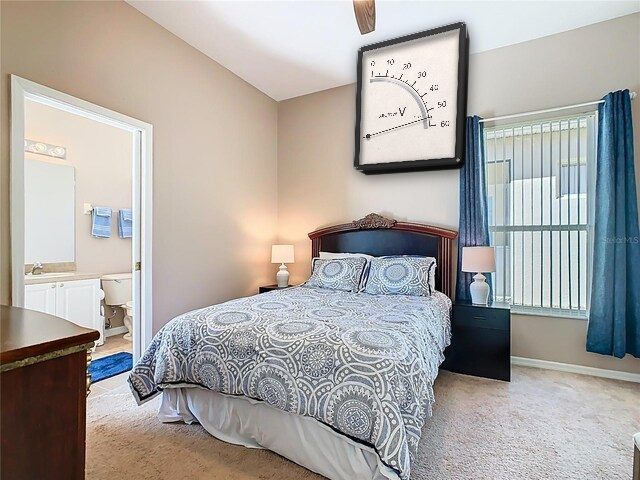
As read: 55 V
